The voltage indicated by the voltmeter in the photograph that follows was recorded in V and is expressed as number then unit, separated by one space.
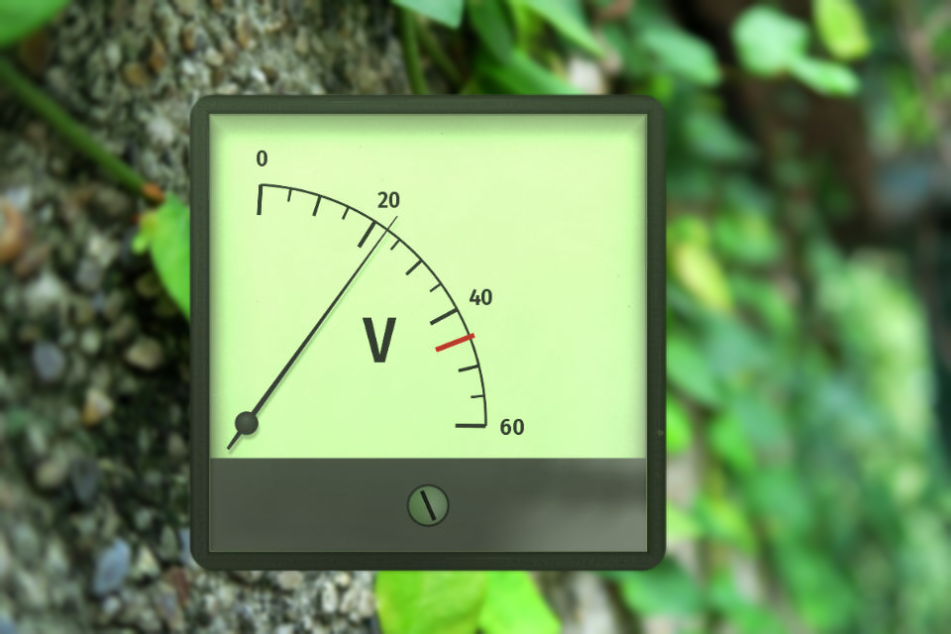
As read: 22.5 V
